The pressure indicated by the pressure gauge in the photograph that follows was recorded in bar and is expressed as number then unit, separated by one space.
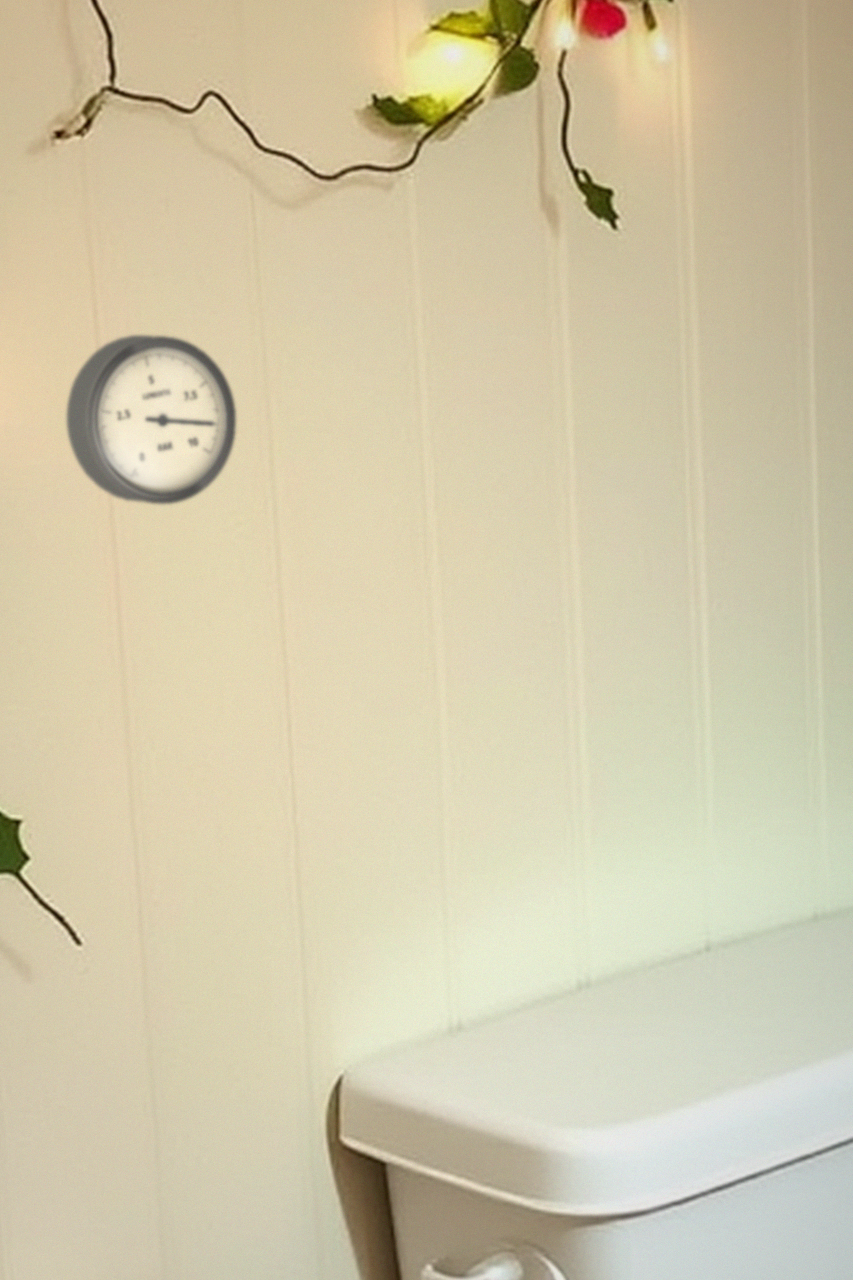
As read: 9 bar
